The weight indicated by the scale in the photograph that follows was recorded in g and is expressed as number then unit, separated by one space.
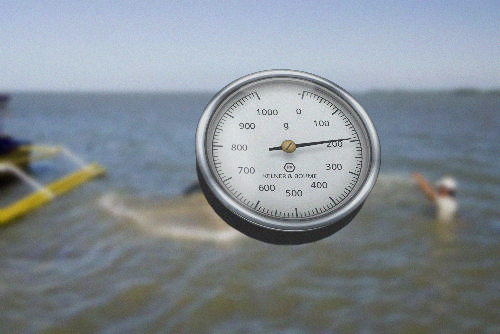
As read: 200 g
